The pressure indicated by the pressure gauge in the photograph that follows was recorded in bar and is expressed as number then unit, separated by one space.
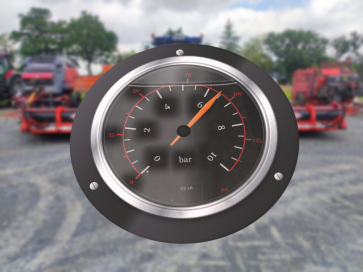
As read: 6.5 bar
